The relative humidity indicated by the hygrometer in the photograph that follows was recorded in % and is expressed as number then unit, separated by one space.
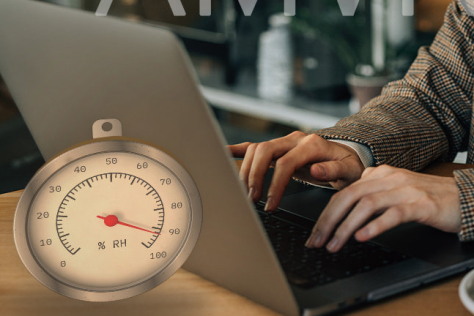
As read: 92 %
